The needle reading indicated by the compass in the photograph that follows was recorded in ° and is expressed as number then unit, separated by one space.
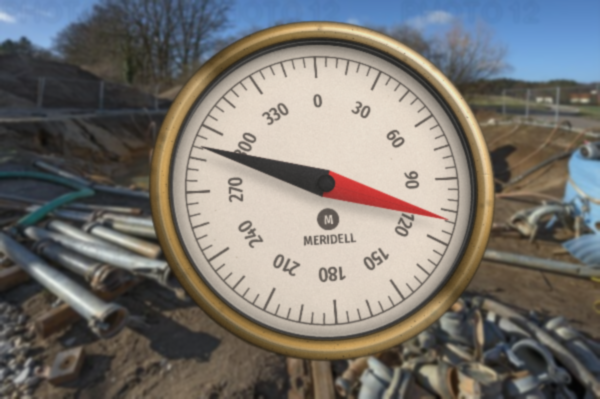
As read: 110 °
